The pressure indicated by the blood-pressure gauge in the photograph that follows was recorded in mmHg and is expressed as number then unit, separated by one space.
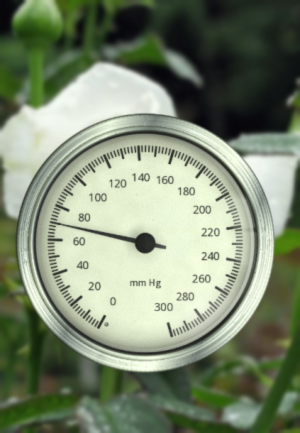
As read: 70 mmHg
